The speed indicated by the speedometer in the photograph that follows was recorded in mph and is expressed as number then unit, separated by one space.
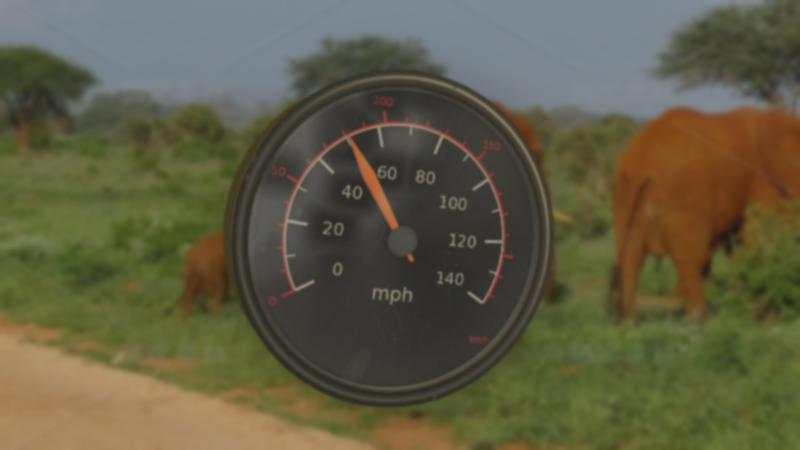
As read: 50 mph
